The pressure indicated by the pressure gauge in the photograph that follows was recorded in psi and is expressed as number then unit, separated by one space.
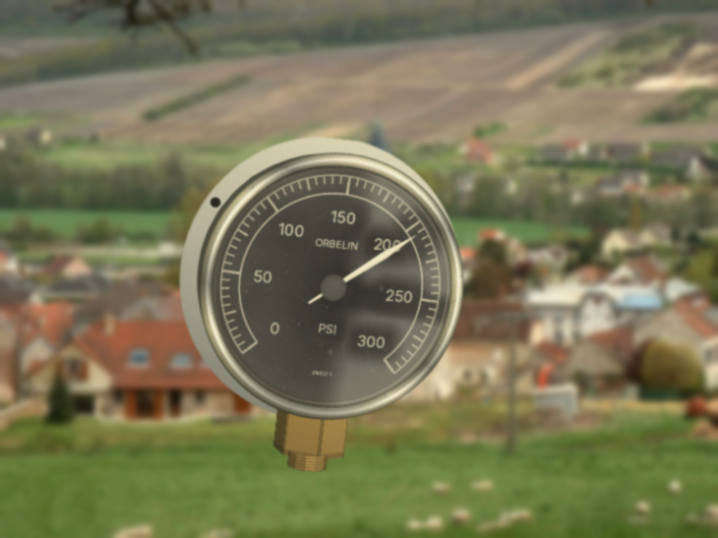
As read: 205 psi
